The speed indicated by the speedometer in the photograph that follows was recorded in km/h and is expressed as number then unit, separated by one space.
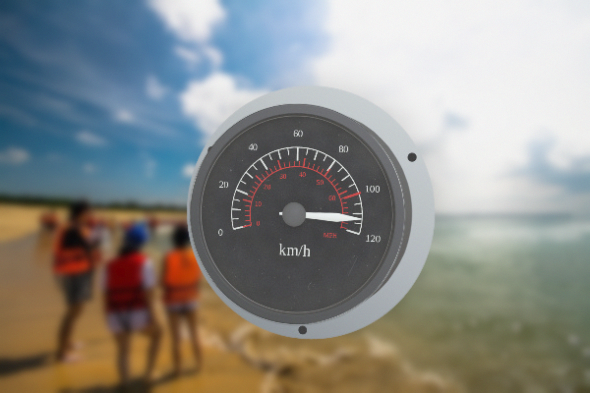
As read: 112.5 km/h
